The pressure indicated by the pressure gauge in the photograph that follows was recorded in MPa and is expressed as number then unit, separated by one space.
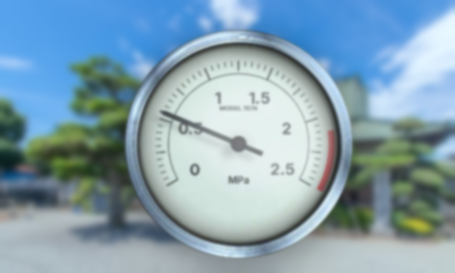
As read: 0.55 MPa
